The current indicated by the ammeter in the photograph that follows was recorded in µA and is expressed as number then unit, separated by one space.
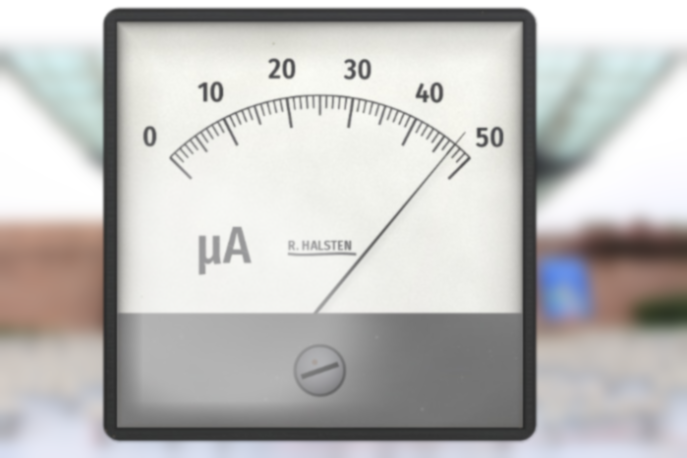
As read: 47 µA
